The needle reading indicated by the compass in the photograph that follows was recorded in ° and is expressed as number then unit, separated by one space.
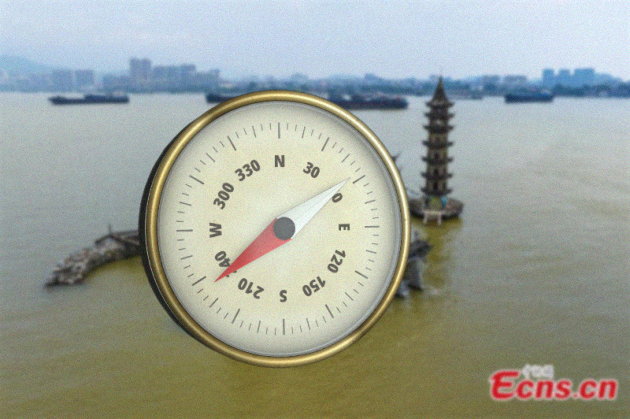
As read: 235 °
